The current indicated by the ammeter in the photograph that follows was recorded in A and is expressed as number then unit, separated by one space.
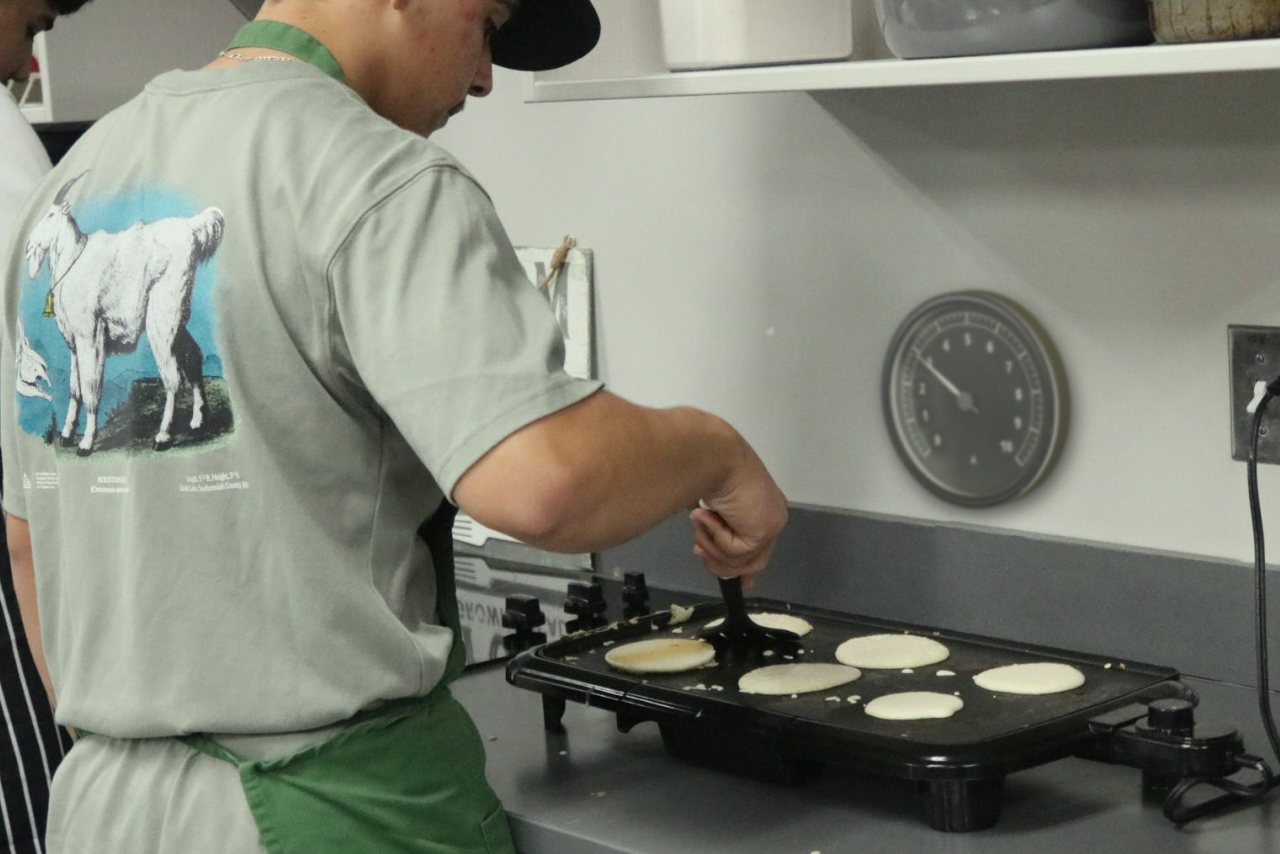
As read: 3 A
